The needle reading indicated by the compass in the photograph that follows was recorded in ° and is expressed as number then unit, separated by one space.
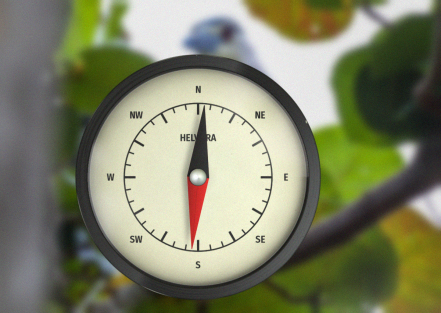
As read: 185 °
